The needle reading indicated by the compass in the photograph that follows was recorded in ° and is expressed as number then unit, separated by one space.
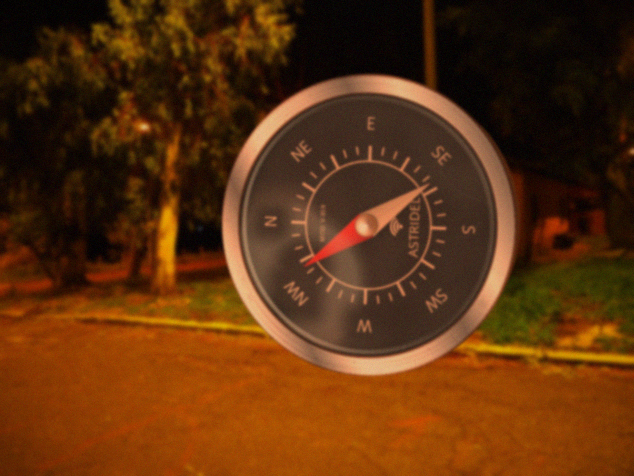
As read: 325 °
